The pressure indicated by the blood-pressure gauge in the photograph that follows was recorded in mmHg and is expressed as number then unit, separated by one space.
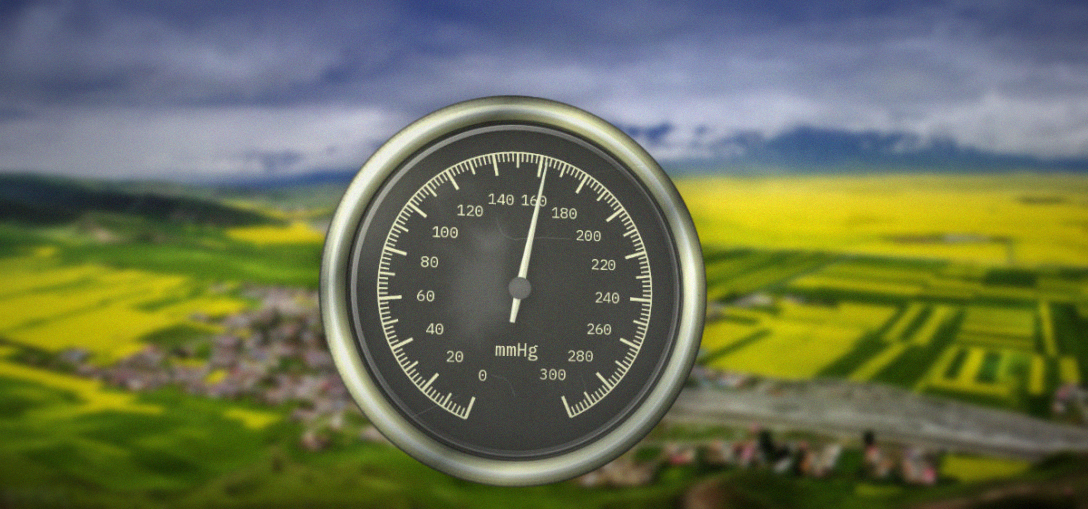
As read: 162 mmHg
